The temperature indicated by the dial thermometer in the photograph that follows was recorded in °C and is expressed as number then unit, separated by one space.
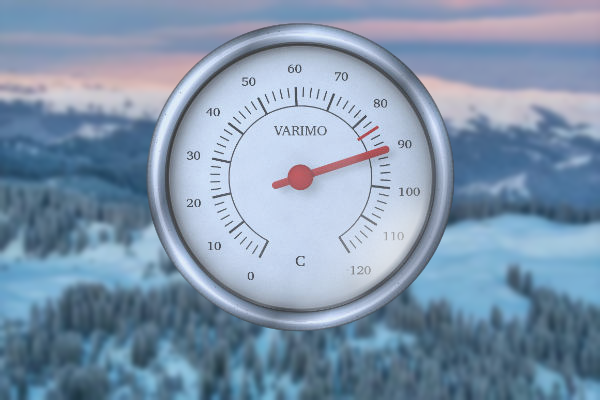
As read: 90 °C
